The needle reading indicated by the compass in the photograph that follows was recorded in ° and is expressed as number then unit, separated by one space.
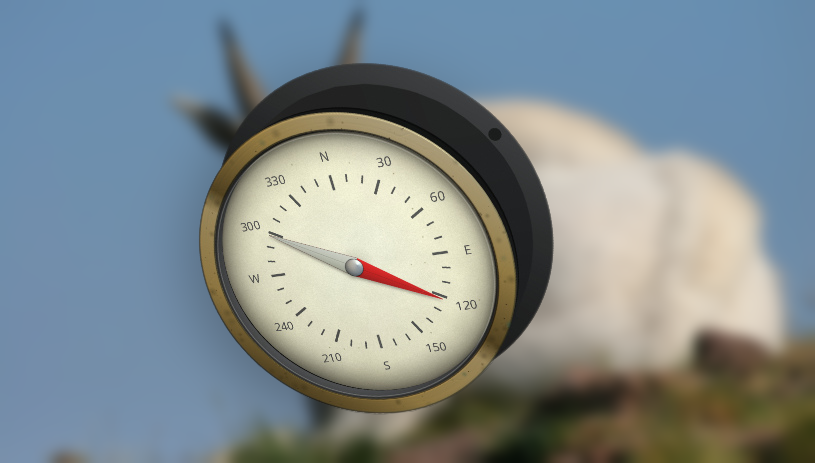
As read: 120 °
